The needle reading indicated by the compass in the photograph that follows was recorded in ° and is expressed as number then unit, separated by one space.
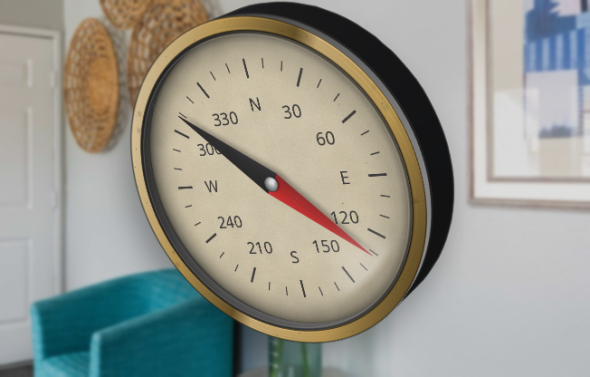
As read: 130 °
